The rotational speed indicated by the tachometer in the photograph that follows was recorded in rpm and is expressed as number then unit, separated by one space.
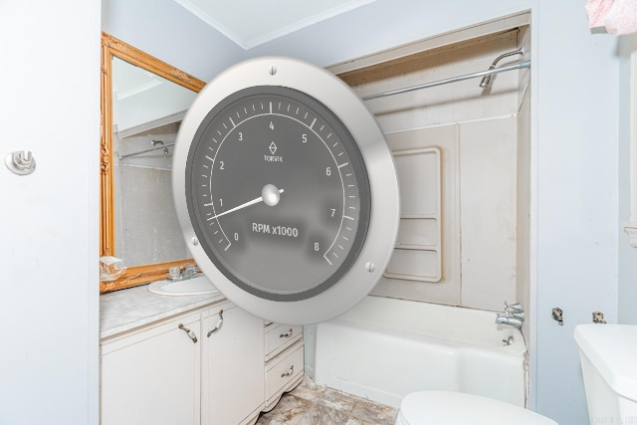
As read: 700 rpm
